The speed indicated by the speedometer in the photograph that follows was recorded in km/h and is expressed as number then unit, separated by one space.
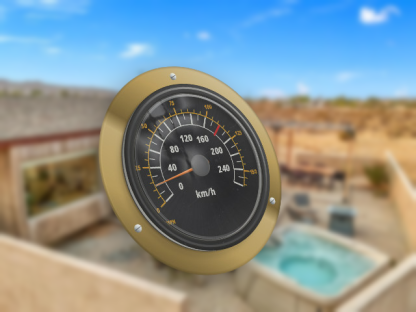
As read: 20 km/h
